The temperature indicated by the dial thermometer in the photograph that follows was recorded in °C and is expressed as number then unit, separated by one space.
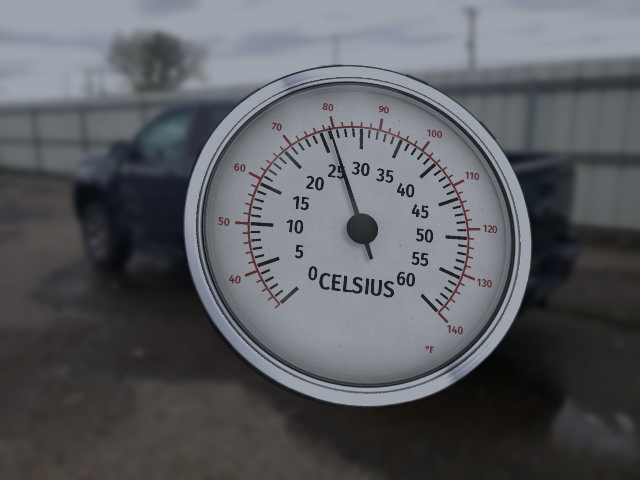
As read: 26 °C
